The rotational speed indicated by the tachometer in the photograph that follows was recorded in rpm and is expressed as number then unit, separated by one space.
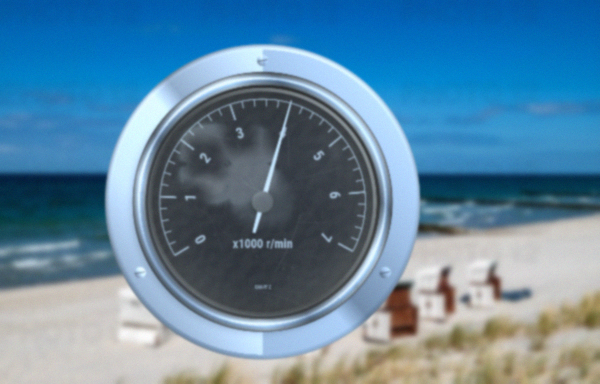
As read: 4000 rpm
